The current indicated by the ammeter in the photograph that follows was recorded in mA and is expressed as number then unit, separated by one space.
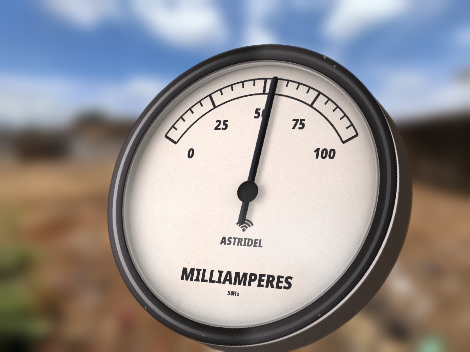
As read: 55 mA
